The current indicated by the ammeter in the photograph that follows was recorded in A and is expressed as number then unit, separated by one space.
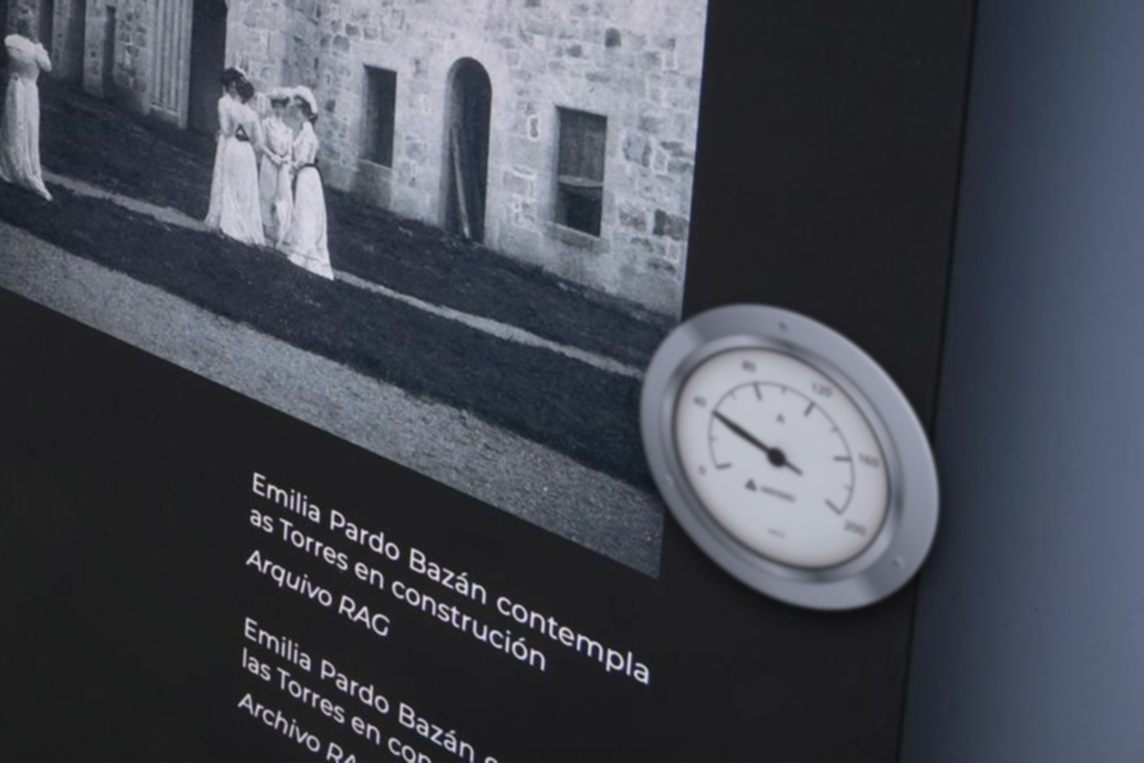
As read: 40 A
